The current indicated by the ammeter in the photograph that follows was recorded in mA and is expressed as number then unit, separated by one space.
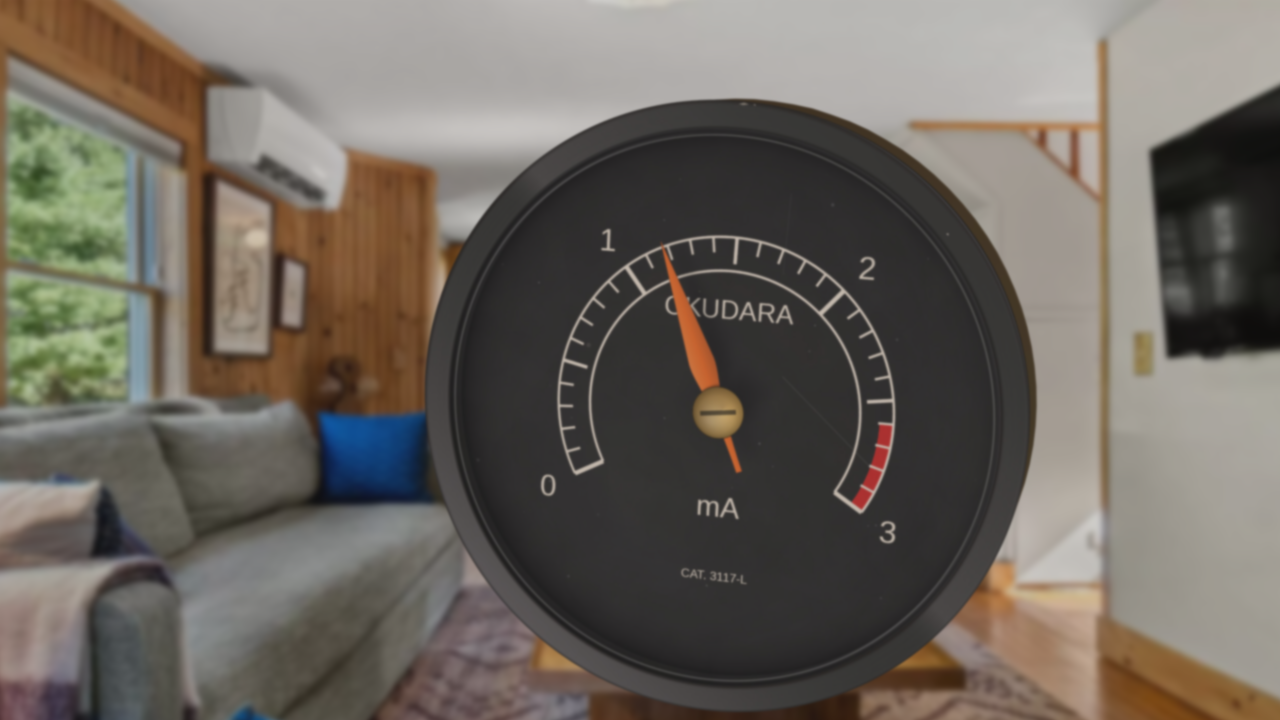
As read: 1.2 mA
